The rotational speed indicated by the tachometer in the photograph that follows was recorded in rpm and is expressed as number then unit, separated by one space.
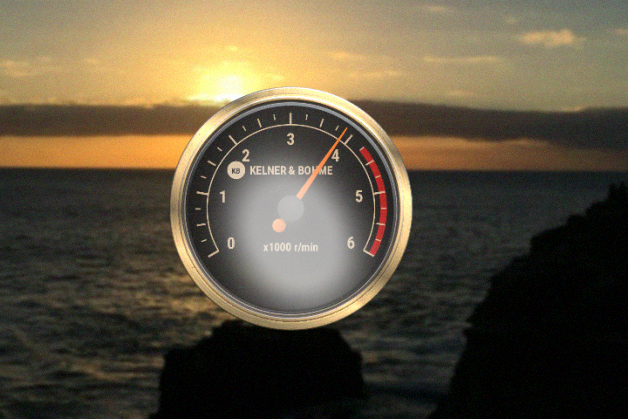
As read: 3875 rpm
